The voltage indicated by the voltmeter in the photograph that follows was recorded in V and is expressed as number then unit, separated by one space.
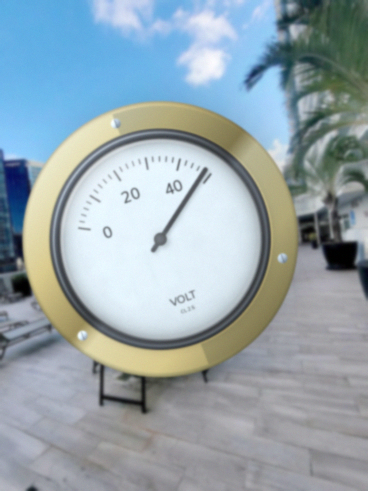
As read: 48 V
